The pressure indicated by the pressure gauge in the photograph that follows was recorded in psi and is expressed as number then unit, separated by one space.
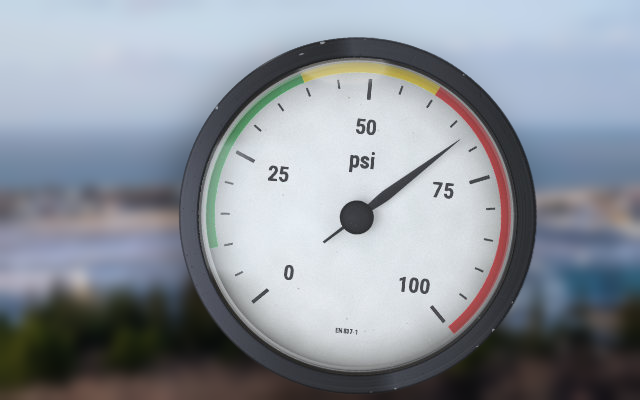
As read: 67.5 psi
